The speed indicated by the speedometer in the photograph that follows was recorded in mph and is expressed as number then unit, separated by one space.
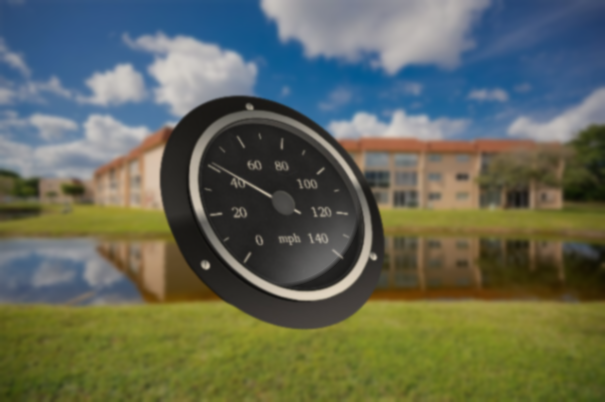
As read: 40 mph
